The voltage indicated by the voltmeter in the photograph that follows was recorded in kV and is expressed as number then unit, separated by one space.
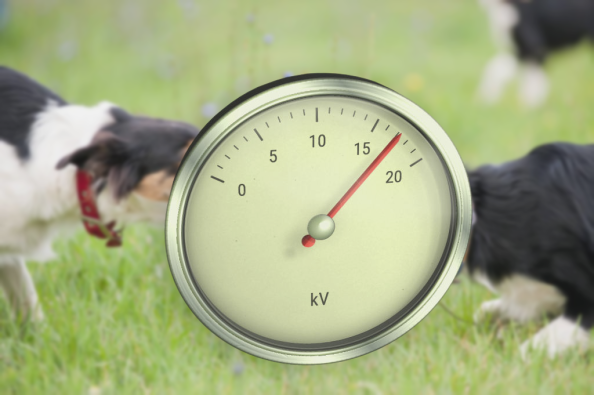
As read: 17 kV
